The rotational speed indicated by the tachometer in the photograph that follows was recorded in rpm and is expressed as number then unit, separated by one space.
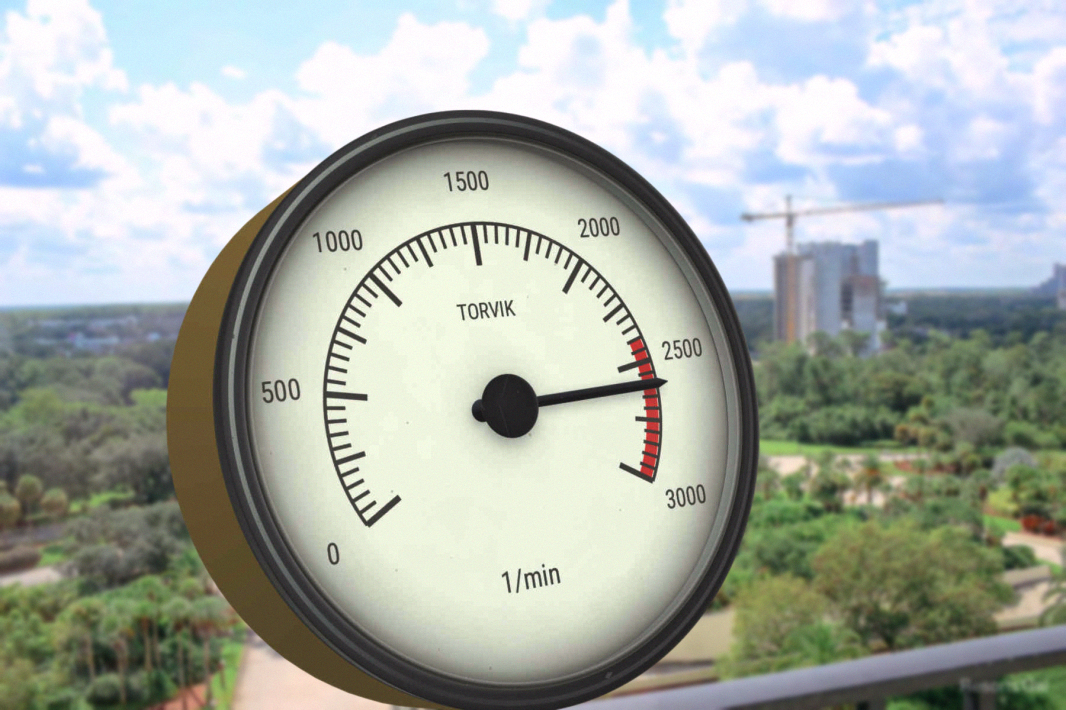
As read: 2600 rpm
